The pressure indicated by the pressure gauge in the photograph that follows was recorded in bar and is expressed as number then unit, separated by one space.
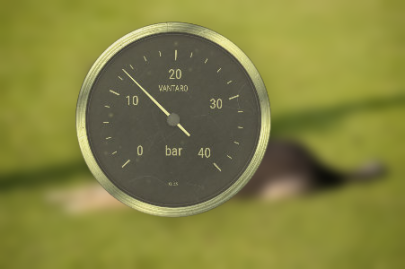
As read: 13 bar
